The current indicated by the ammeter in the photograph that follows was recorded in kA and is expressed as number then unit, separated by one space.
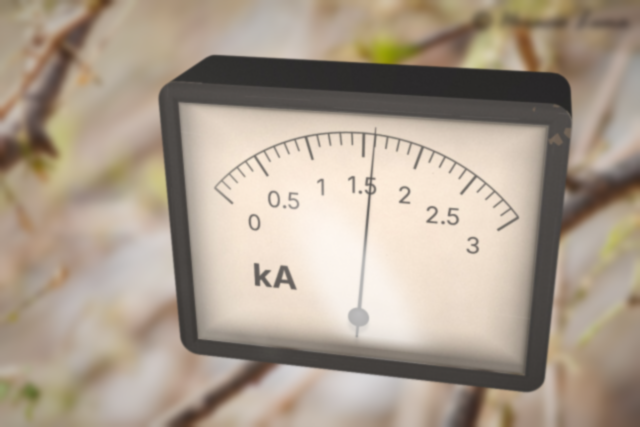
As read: 1.6 kA
